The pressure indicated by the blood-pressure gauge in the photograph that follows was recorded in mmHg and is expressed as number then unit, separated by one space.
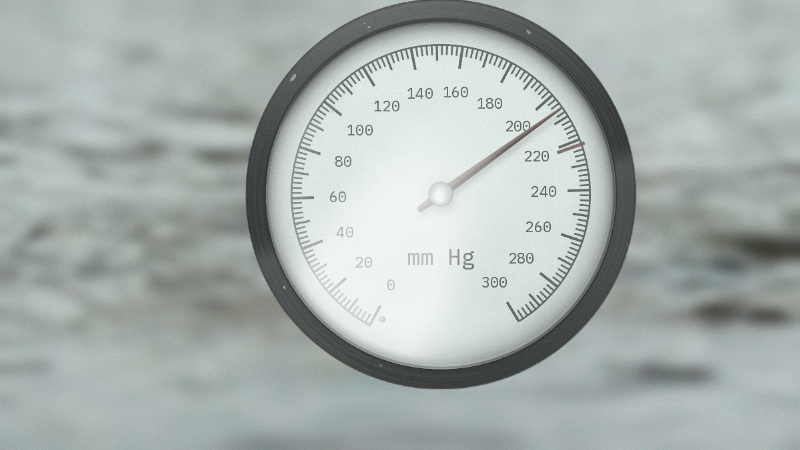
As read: 206 mmHg
